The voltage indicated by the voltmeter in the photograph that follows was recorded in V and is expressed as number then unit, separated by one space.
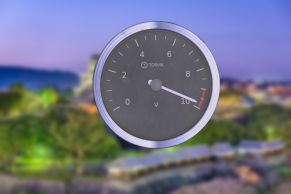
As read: 9.75 V
